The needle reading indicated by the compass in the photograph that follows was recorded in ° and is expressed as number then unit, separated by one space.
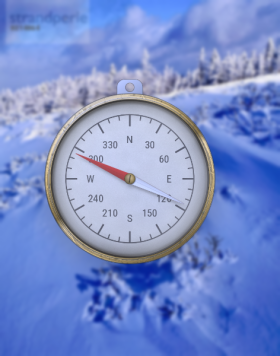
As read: 295 °
